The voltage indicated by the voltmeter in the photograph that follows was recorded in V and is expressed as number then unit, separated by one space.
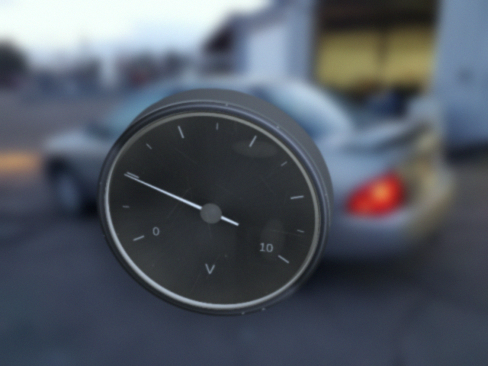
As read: 2 V
